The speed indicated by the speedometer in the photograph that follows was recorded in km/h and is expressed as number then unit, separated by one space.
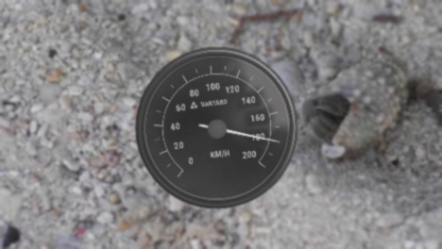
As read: 180 km/h
